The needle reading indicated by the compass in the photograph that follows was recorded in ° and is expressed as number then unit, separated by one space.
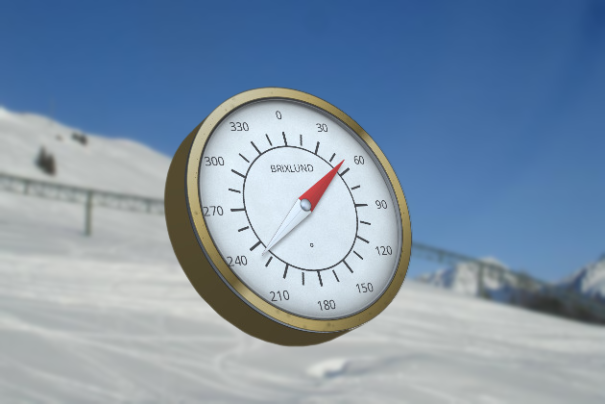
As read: 52.5 °
